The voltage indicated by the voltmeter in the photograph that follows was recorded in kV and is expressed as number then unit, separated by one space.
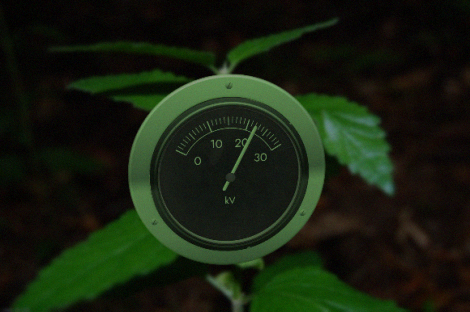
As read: 22 kV
